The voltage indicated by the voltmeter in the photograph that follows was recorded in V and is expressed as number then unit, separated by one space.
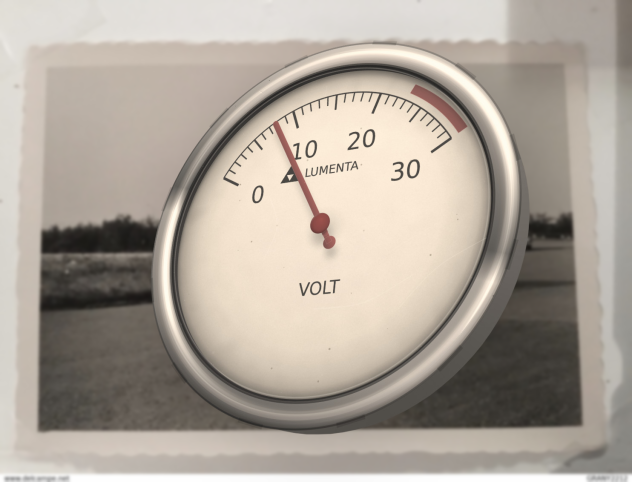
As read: 8 V
